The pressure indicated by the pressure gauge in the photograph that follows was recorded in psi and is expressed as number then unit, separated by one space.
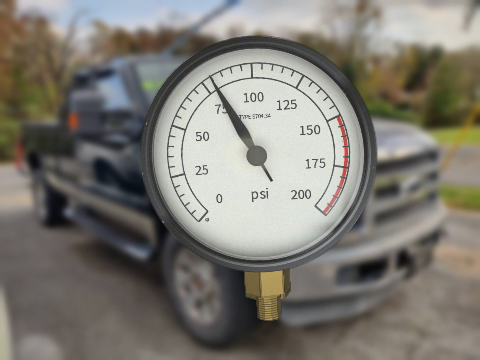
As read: 80 psi
